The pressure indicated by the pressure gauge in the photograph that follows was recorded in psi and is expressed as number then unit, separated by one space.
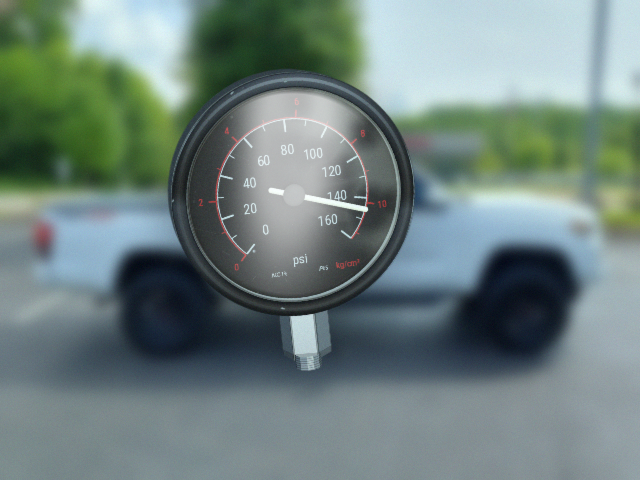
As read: 145 psi
